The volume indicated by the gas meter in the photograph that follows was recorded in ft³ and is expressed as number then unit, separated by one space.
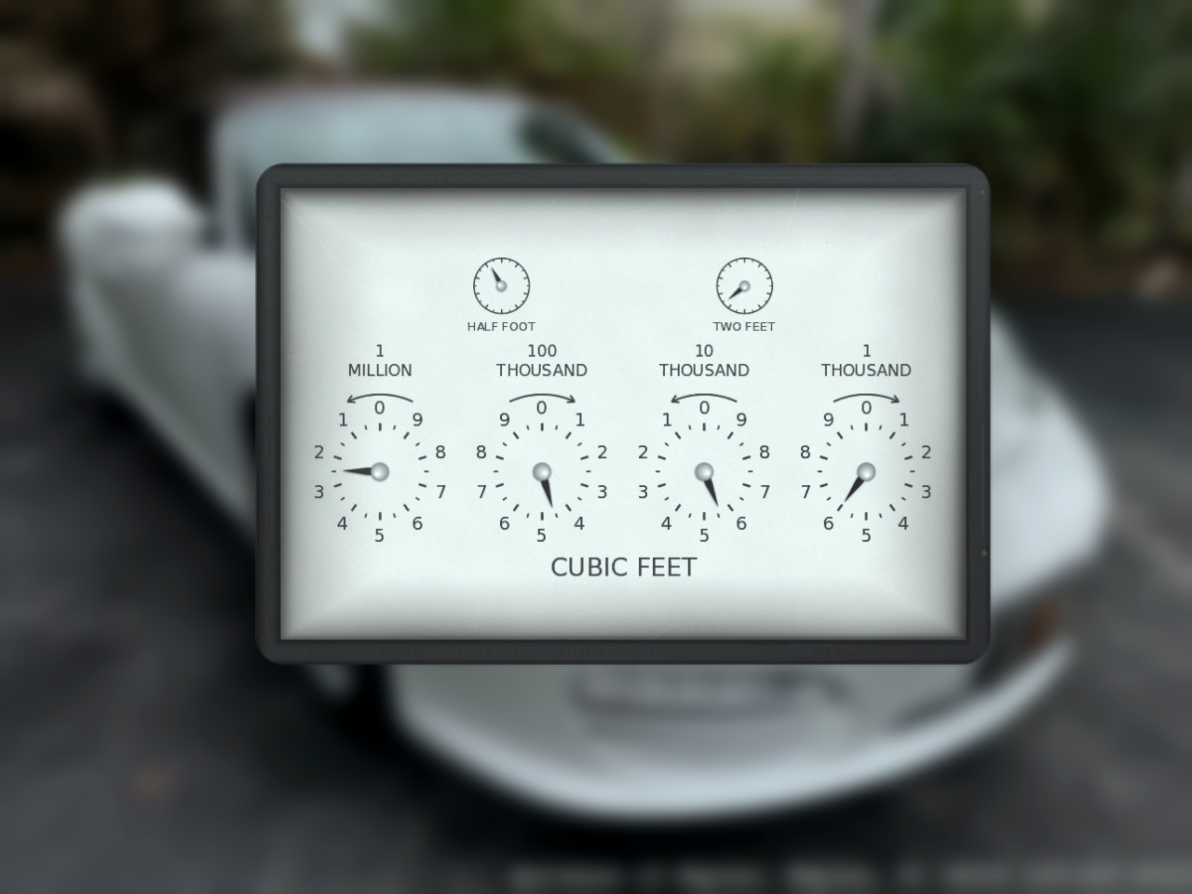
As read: 245600 ft³
